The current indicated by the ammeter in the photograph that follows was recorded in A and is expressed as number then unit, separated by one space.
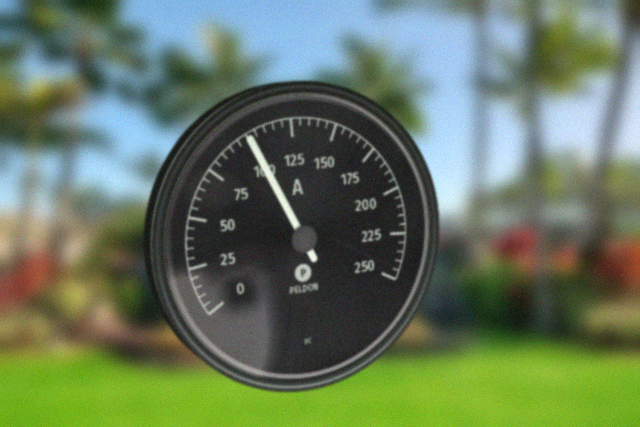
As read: 100 A
